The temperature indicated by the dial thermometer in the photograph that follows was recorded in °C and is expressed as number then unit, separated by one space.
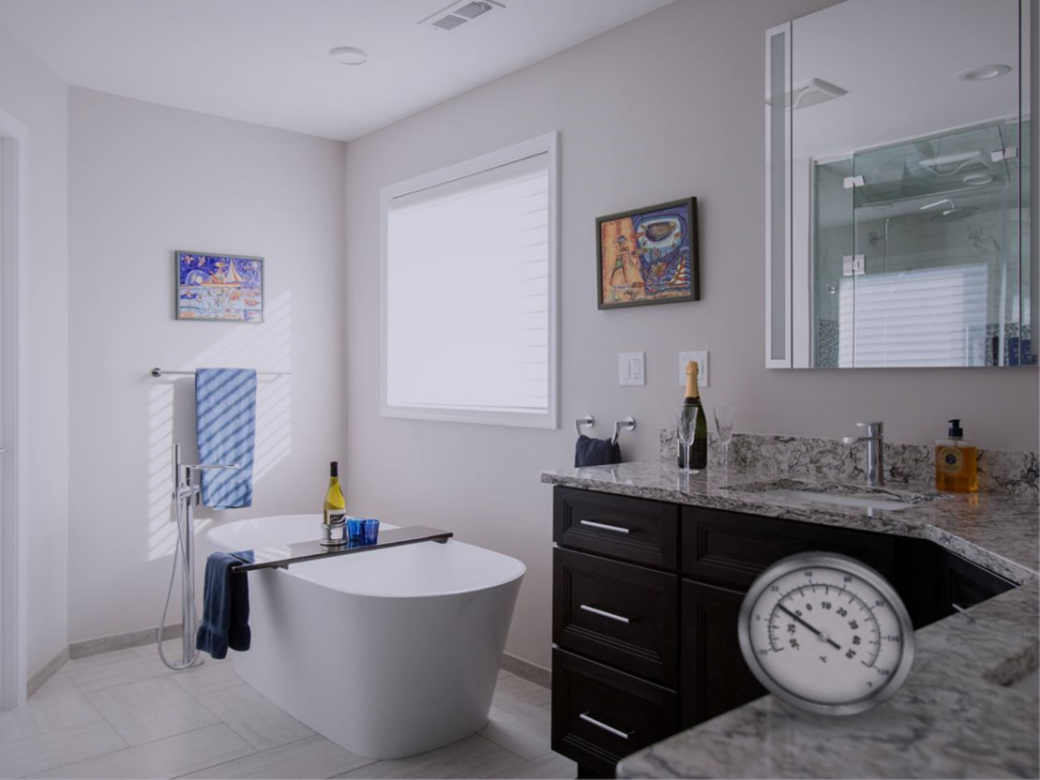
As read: -10 °C
